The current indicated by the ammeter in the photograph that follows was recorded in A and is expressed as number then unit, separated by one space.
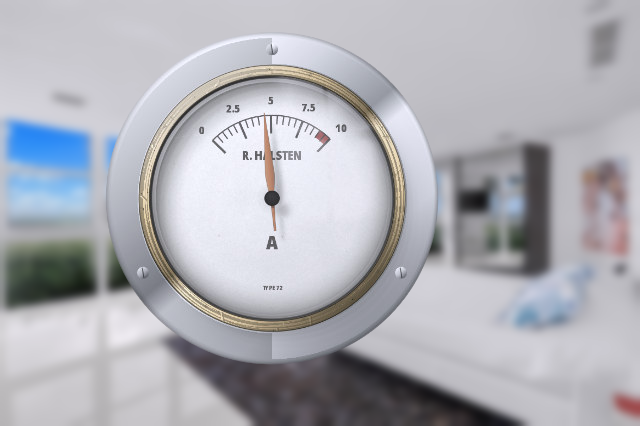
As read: 4.5 A
